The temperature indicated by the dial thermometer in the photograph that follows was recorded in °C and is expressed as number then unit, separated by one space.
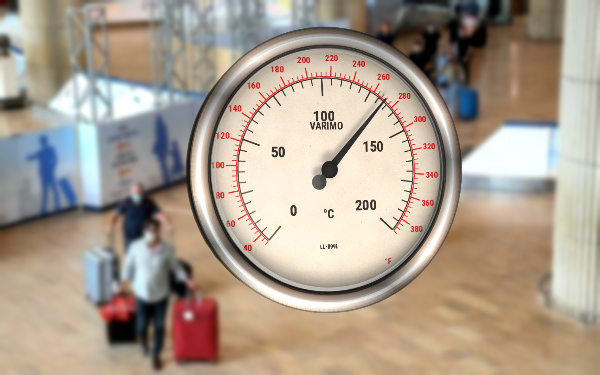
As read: 132.5 °C
